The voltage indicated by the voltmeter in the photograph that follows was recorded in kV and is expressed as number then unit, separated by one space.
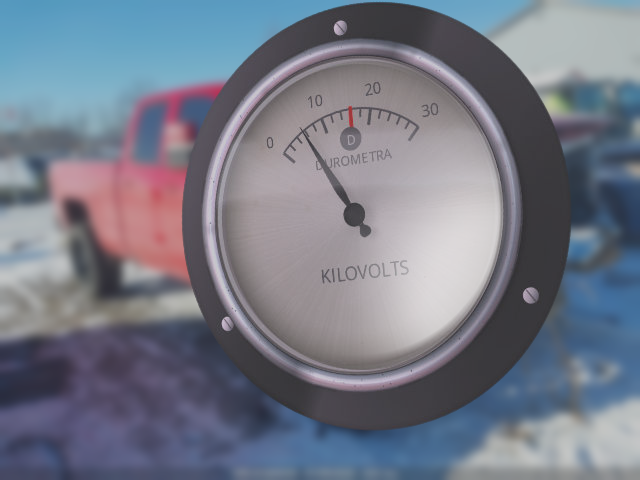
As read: 6 kV
